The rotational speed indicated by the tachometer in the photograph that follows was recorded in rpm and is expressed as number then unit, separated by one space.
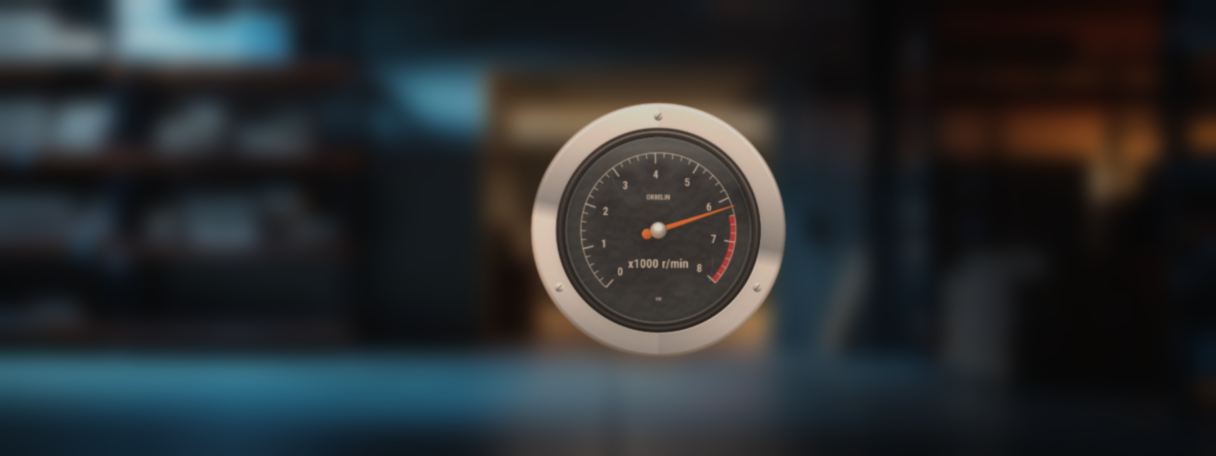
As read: 6200 rpm
